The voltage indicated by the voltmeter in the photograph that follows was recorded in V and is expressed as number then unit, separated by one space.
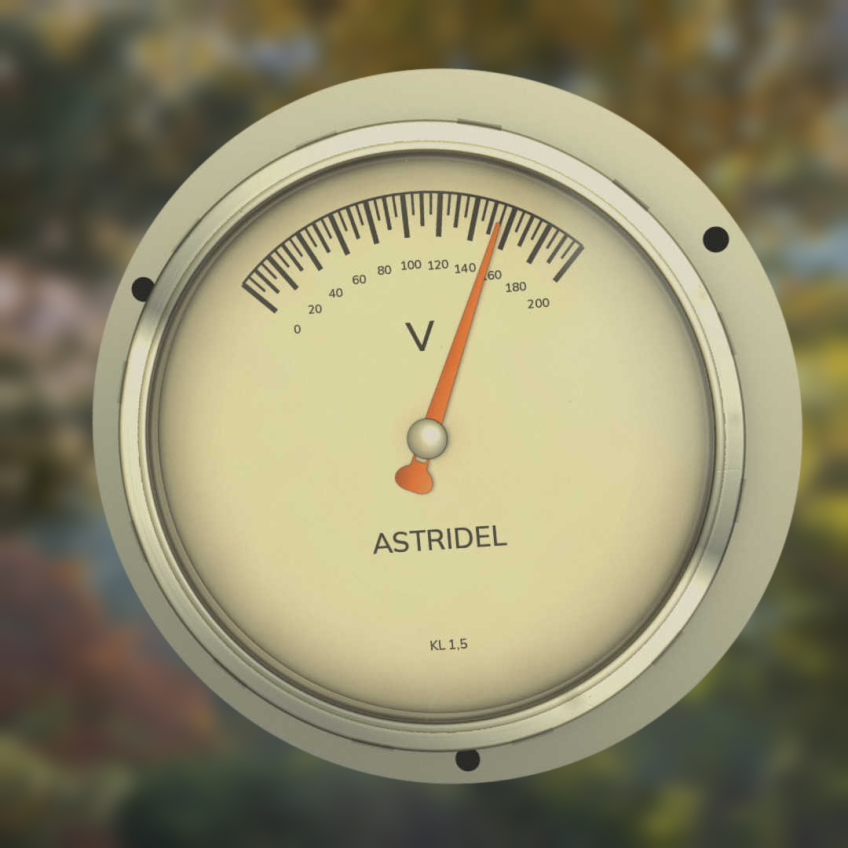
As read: 155 V
